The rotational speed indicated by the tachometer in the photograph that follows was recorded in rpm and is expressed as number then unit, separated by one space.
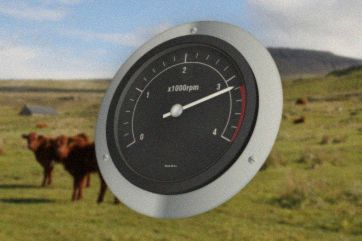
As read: 3200 rpm
